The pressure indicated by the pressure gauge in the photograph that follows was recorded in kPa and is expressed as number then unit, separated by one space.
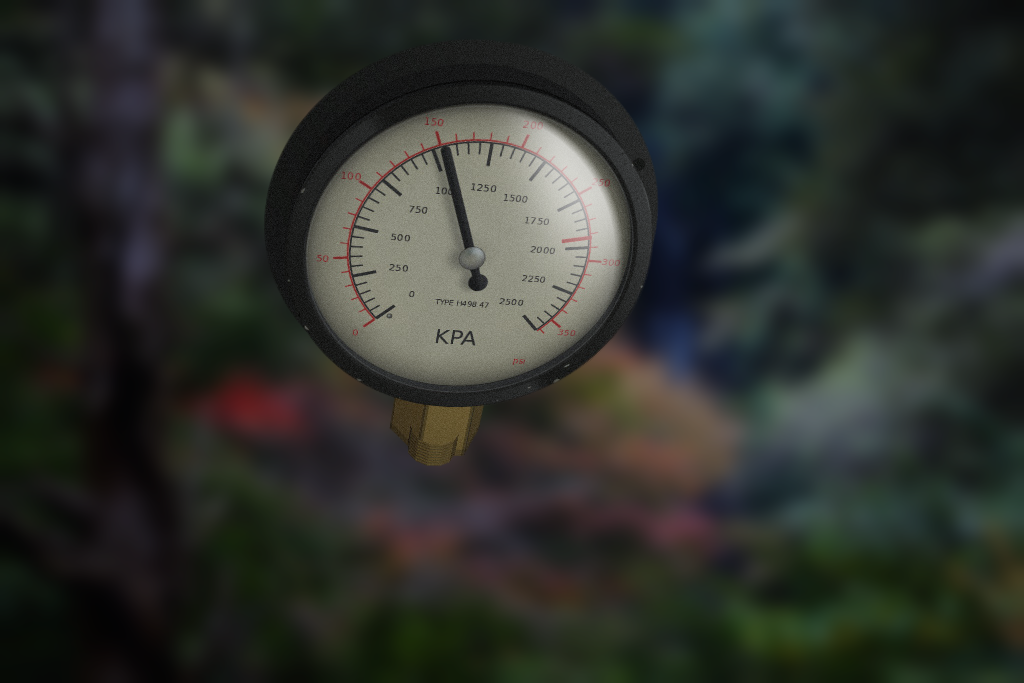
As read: 1050 kPa
